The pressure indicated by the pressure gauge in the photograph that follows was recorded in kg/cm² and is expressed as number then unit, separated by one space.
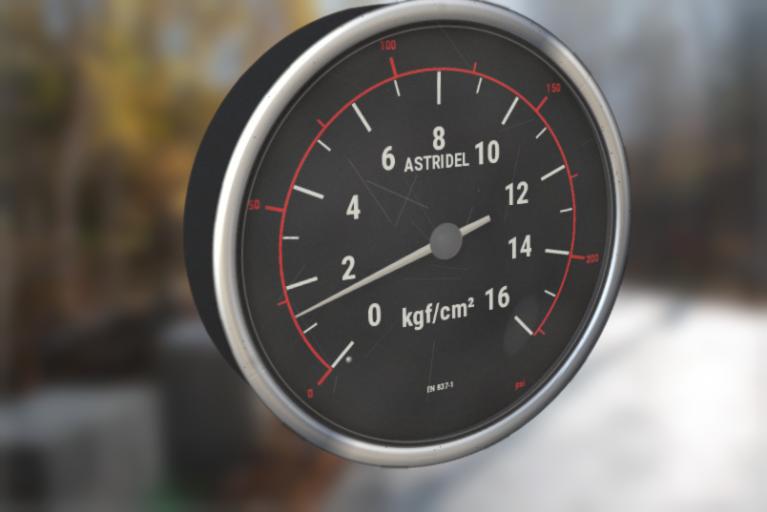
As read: 1.5 kg/cm²
